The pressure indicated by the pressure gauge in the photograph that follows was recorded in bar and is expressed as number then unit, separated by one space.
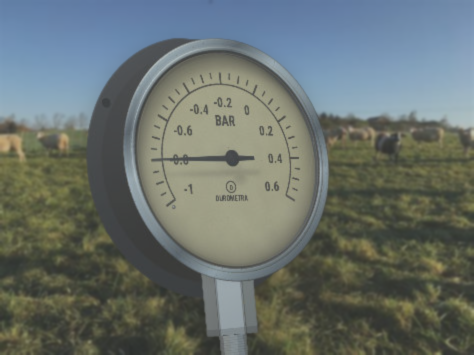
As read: -0.8 bar
